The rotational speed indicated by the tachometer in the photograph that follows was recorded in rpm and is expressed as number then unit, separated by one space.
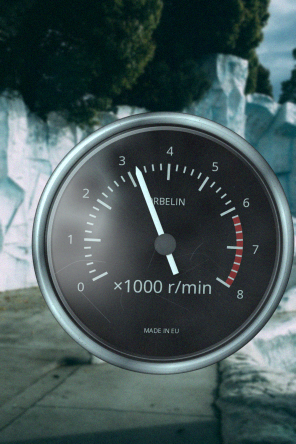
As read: 3200 rpm
